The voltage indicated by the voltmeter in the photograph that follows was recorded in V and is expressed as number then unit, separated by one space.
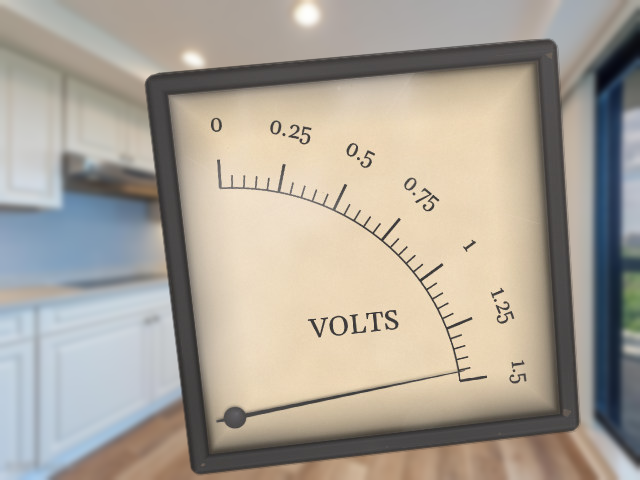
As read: 1.45 V
